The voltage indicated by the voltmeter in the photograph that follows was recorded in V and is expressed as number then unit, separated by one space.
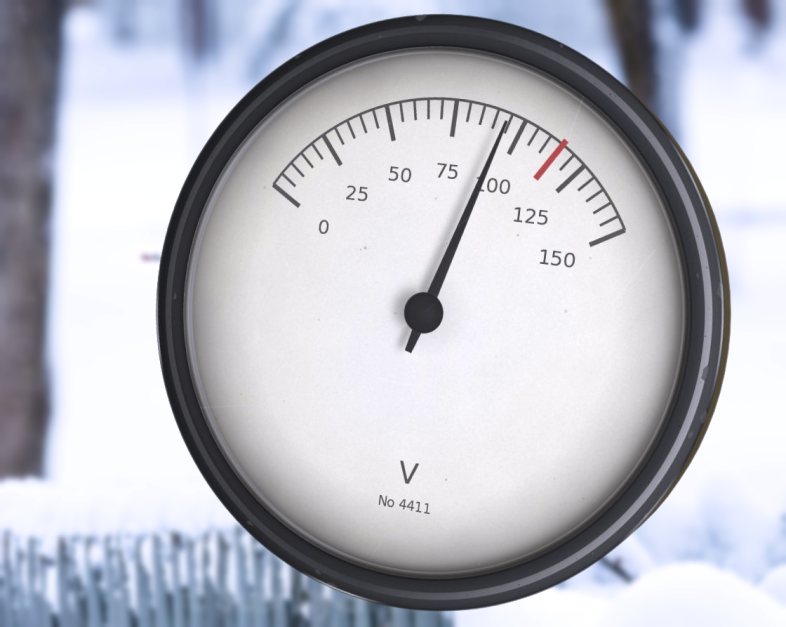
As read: 95 V
